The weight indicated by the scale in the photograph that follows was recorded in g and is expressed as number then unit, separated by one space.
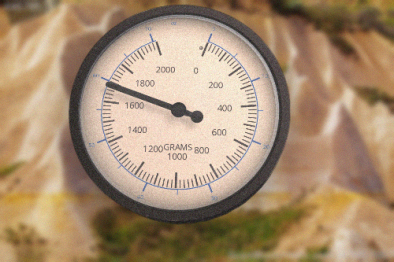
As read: 1680 g
